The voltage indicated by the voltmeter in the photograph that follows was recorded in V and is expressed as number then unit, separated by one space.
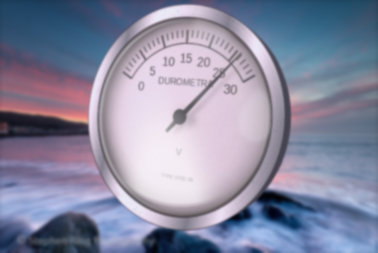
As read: 26 V
